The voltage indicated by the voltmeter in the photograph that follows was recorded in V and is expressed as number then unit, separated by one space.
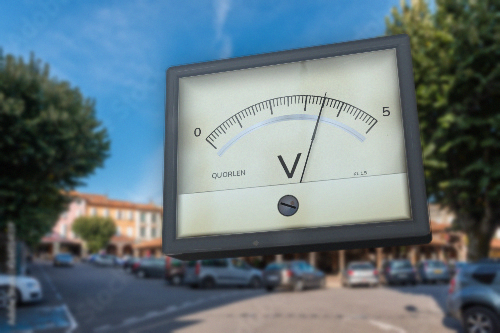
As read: 3.5 V
